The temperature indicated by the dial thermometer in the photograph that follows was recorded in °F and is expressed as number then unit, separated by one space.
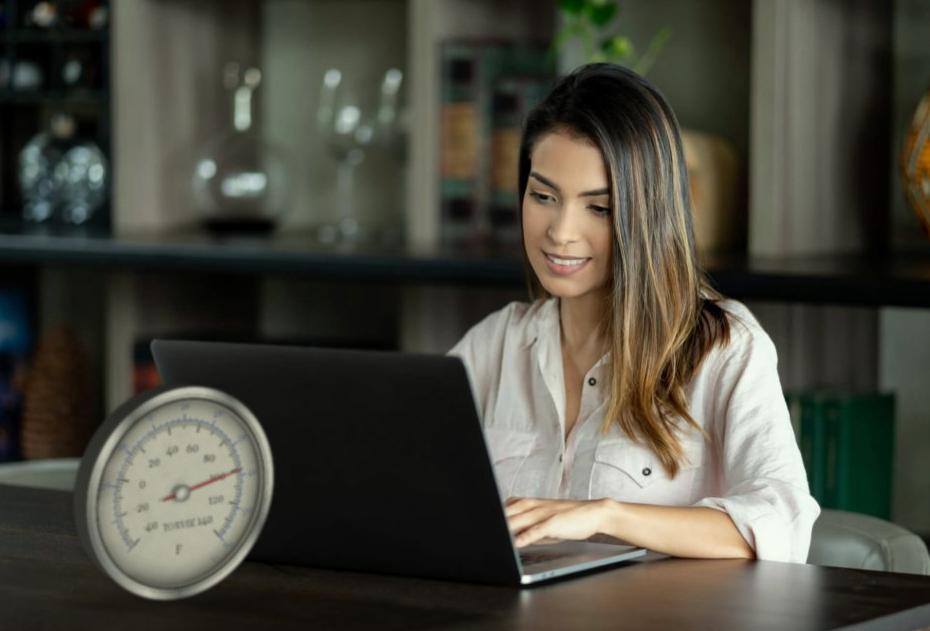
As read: 100 °F
